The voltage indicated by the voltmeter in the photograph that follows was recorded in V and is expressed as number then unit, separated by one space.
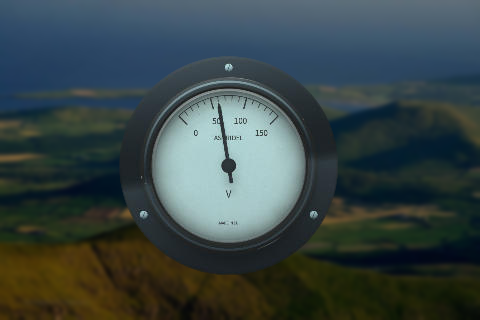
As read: 60 V
